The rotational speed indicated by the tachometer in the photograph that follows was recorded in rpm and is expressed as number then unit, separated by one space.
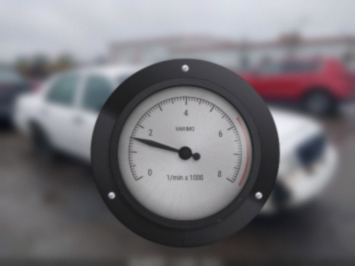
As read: 1500 rpm
